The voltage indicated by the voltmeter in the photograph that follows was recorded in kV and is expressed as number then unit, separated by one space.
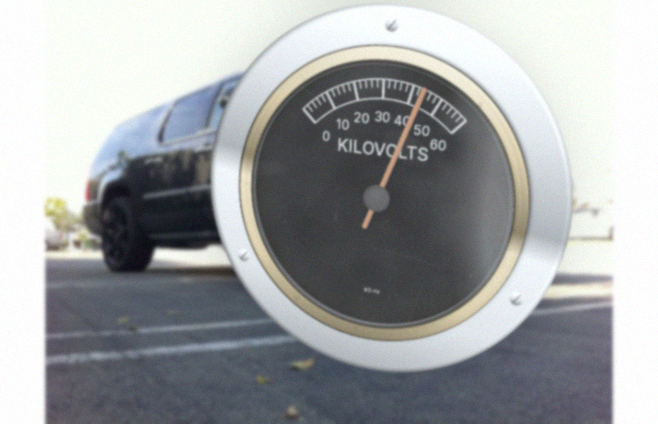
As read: 44 kV
